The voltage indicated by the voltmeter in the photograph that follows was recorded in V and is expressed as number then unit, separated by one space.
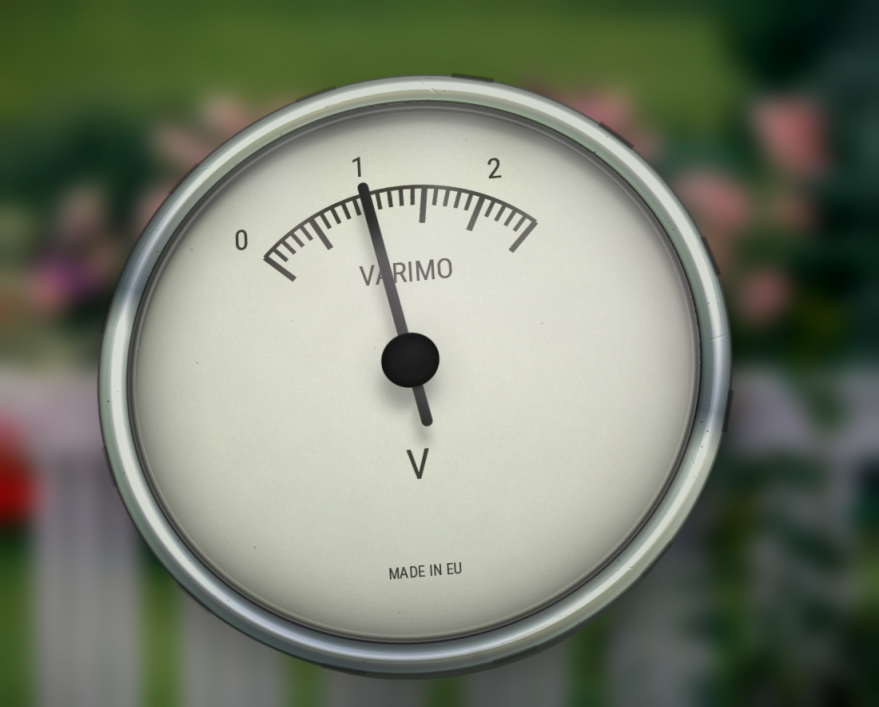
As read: 1 V
